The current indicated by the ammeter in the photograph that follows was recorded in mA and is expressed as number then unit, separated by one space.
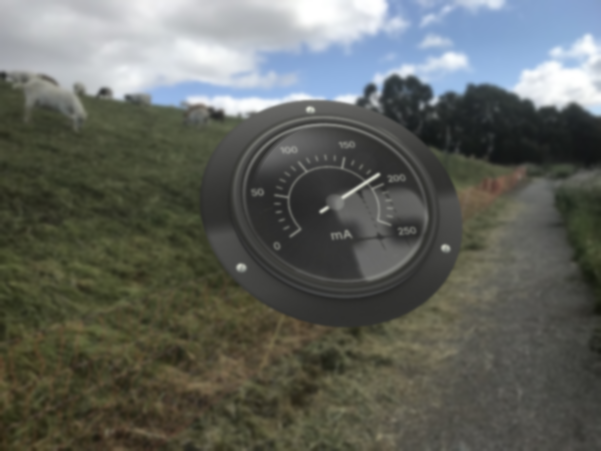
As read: 190 mA
